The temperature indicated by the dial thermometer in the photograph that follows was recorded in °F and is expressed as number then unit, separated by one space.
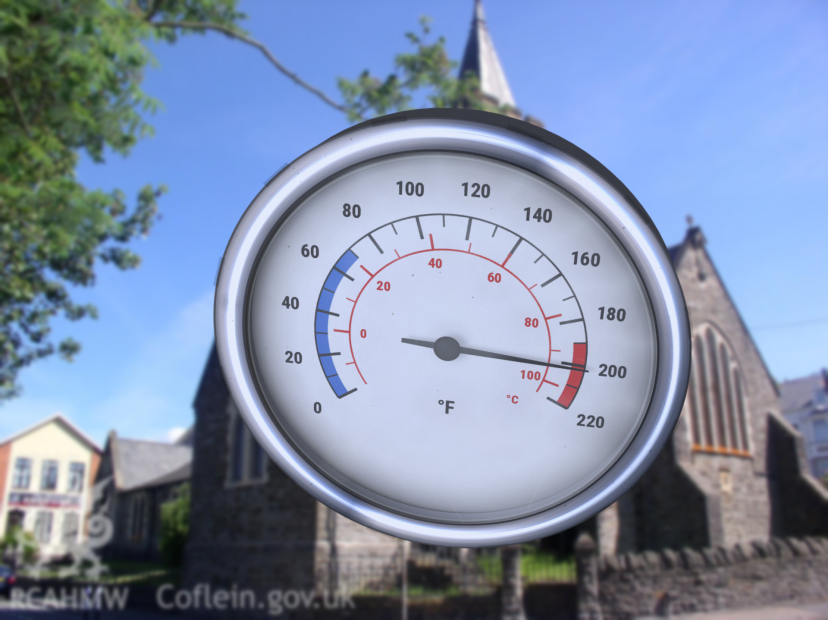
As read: 200 °F
